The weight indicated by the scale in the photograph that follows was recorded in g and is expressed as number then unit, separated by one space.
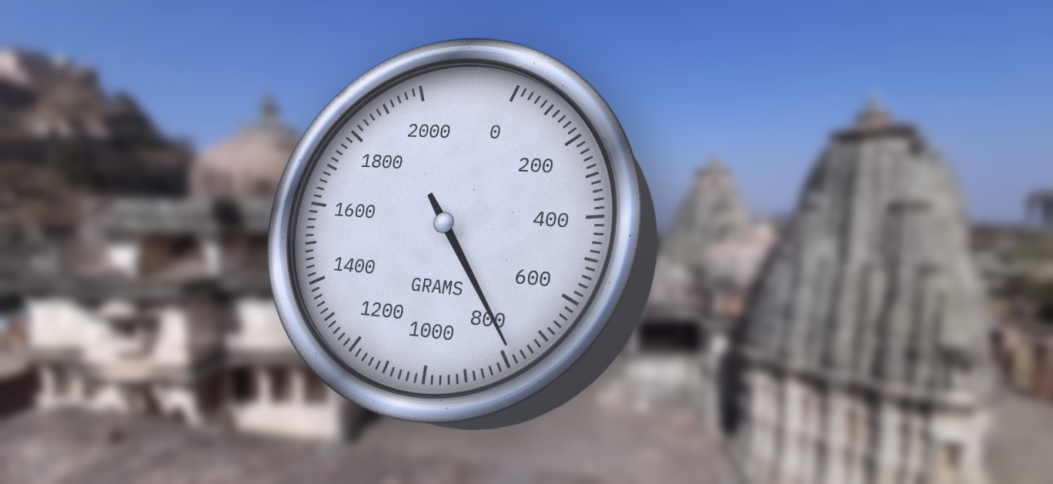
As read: 780 g
